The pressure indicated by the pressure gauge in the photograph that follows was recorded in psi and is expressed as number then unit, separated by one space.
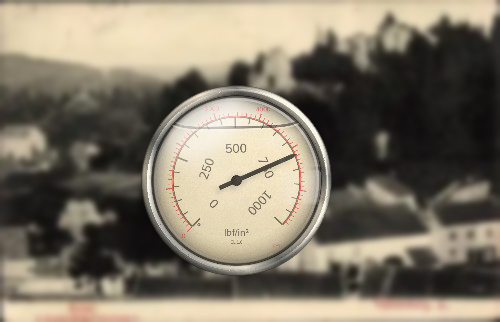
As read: 750 psi
